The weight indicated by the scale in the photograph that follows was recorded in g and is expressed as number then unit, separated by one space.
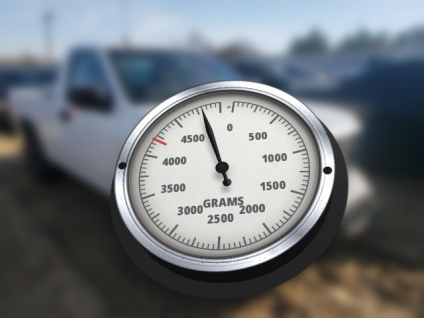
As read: 4800 g
